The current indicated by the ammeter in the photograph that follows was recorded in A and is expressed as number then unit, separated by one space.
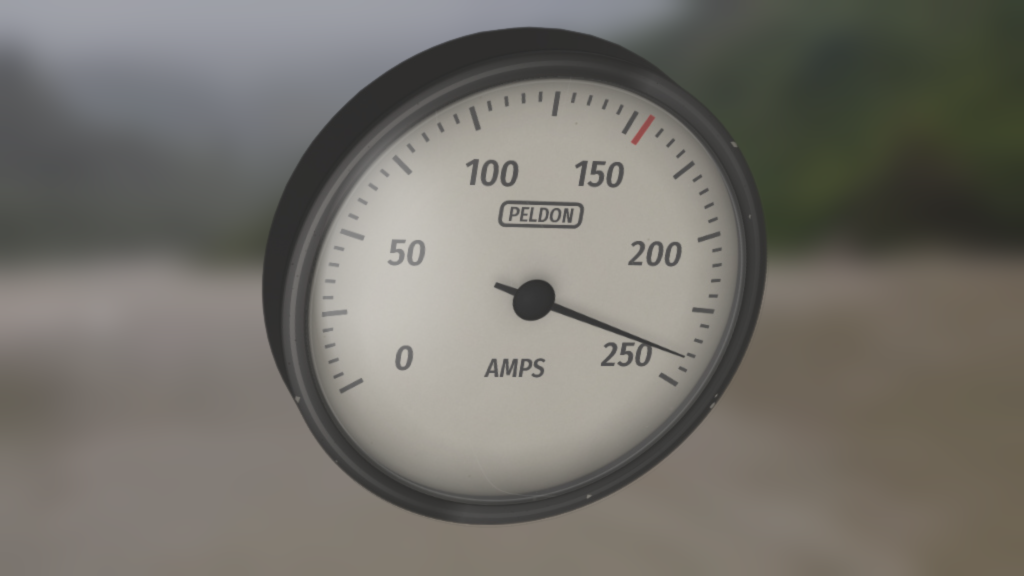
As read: 240 A
